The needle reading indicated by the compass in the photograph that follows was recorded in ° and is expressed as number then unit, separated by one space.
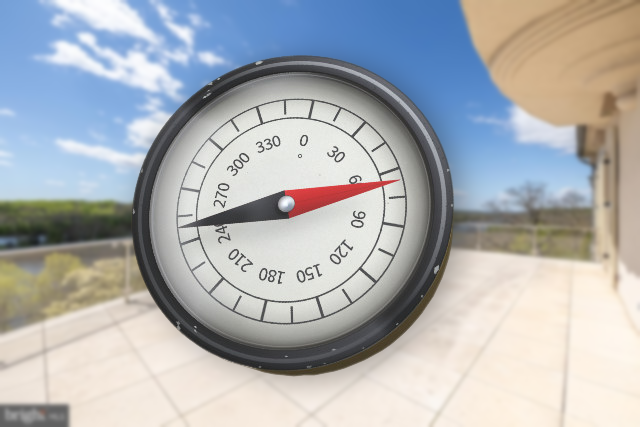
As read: 67.5 °
